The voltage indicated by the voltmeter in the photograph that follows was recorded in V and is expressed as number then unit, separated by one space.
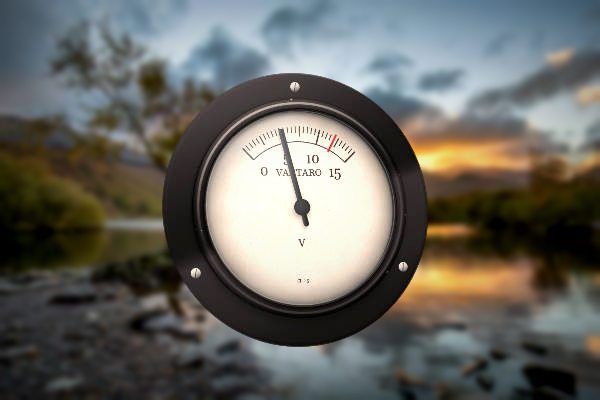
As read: 5 V
